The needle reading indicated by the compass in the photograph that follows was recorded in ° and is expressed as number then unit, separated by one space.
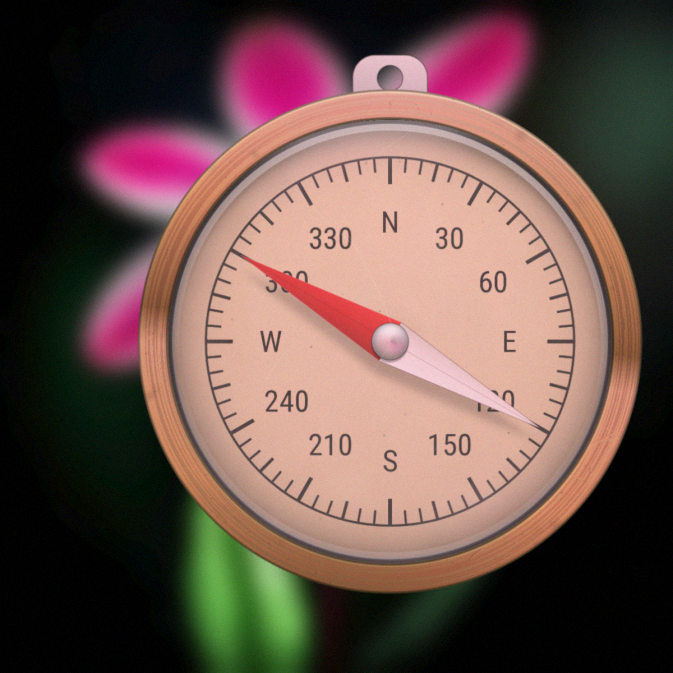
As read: 300 °
